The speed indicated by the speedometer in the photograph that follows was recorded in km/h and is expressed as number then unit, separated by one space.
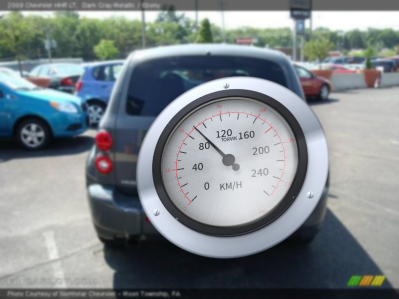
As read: 90 km/h
